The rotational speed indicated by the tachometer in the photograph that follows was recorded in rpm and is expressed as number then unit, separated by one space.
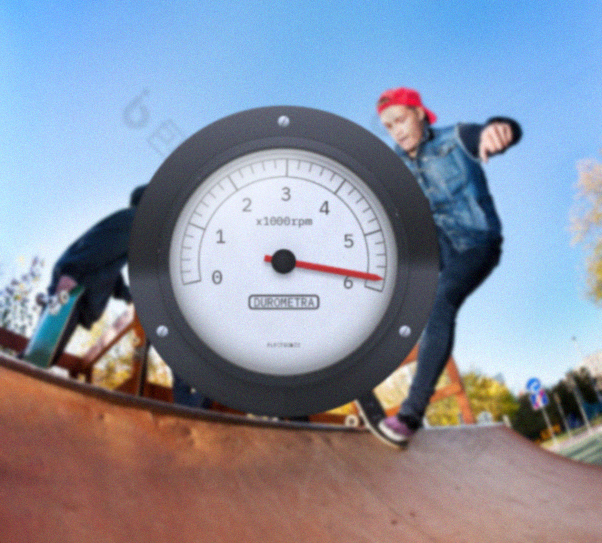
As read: 5800 rpm
